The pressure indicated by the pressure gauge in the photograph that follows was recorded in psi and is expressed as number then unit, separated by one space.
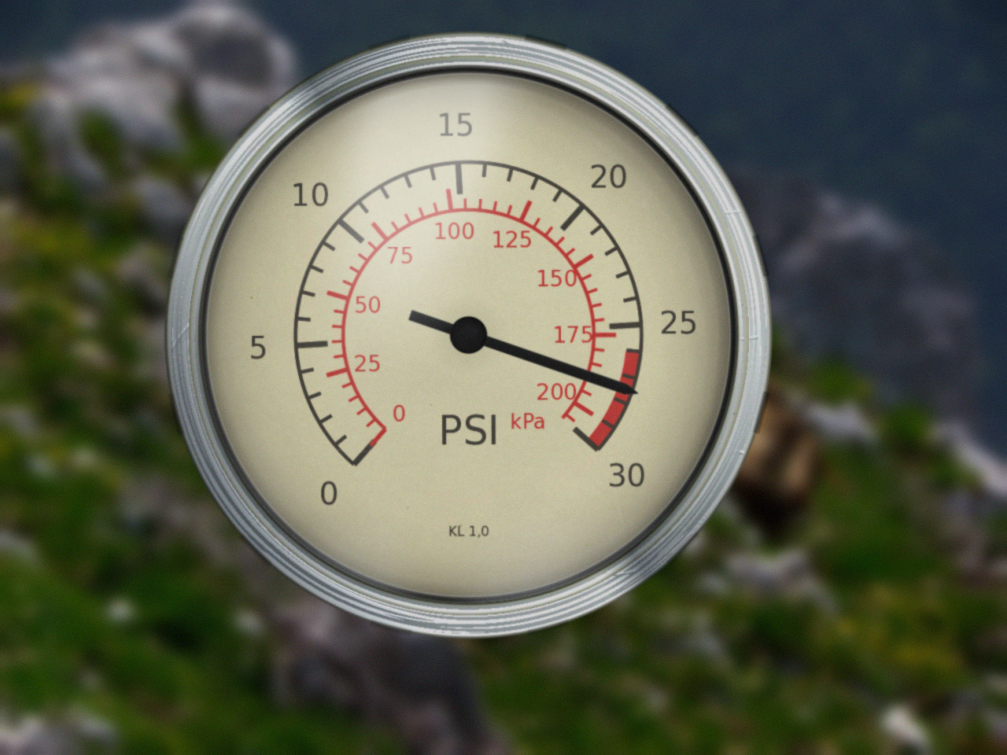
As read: 27.5 psi
